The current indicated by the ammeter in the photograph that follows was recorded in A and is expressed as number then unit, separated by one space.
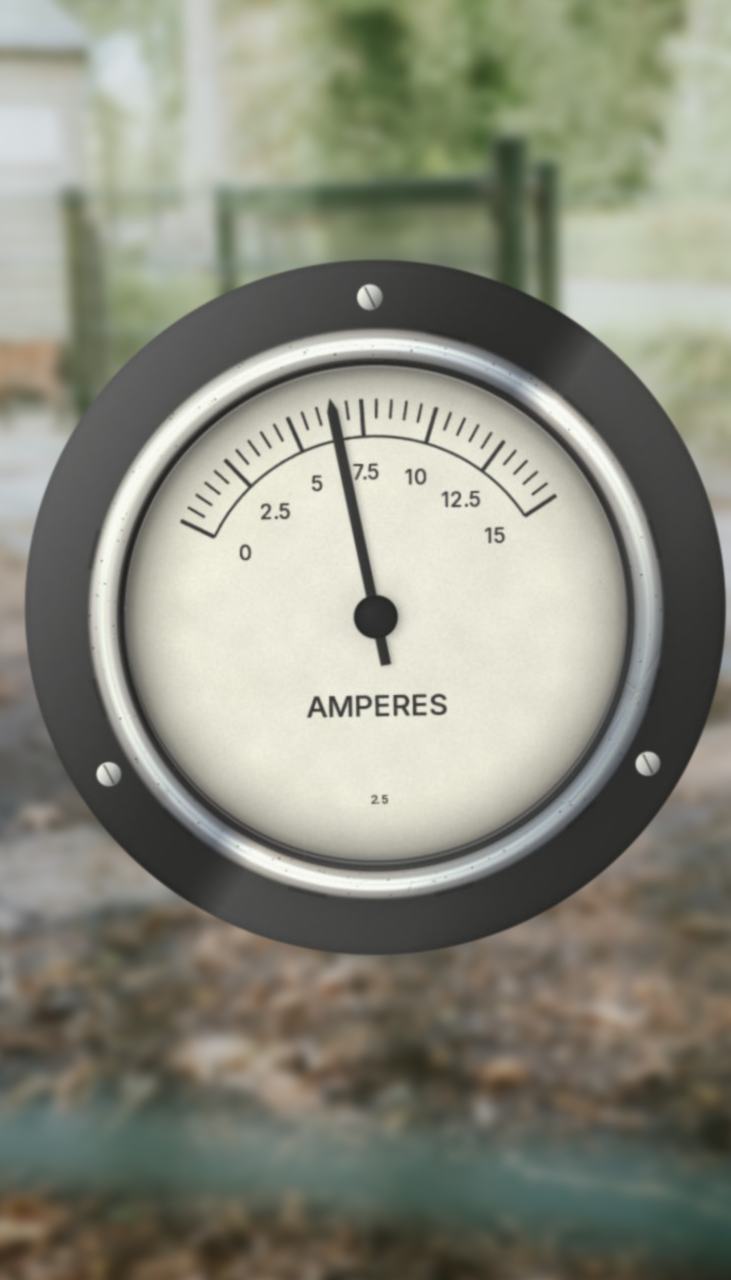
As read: 6.5 A
